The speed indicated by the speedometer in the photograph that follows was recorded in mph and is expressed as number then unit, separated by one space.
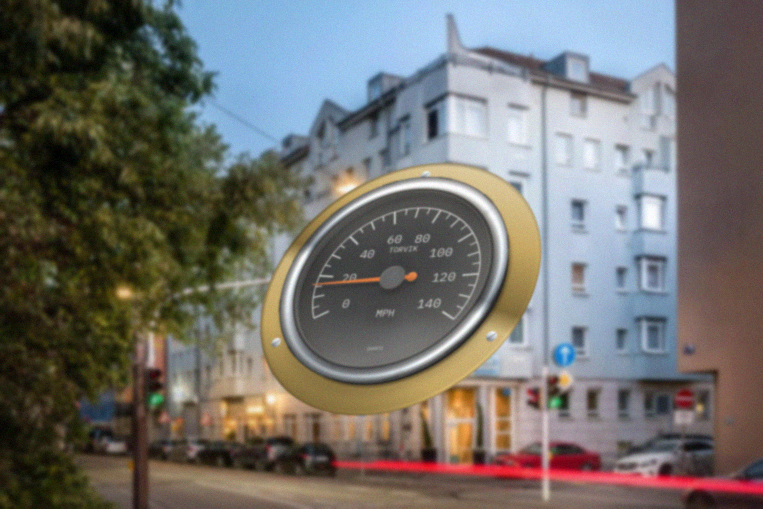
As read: 15 mph
